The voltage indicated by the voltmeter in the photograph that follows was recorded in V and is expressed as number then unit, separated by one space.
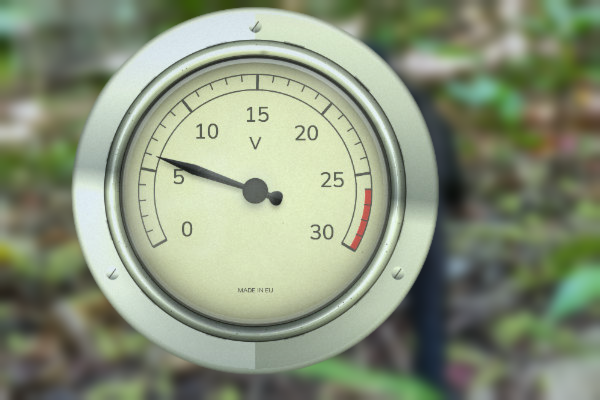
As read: 6 V
